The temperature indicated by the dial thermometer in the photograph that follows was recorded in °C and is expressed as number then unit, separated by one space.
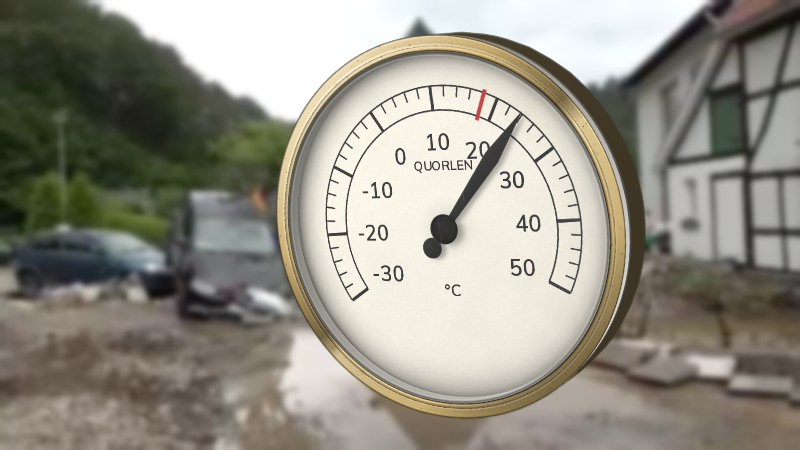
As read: 24 °C
